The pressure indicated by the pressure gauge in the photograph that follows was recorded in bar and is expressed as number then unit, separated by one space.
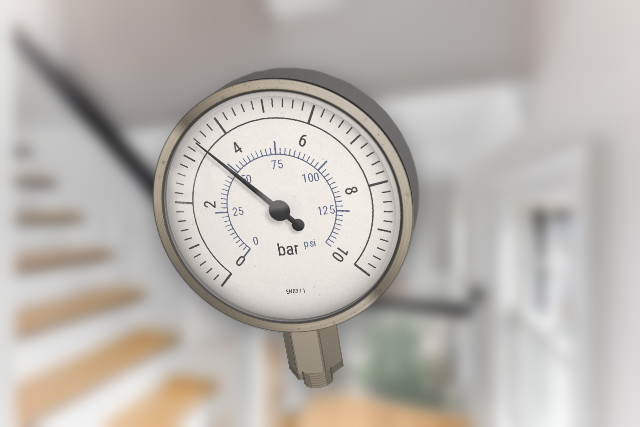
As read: 3.4 bar
